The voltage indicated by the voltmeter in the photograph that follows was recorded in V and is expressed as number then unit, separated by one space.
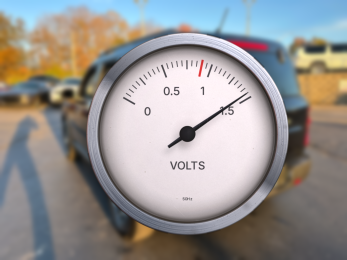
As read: 1.45 V
